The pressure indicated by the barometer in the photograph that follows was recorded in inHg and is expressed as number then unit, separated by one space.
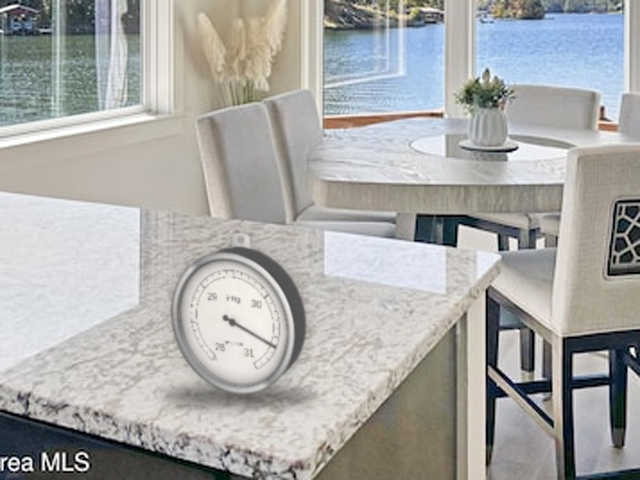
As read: 30.6 inHg
